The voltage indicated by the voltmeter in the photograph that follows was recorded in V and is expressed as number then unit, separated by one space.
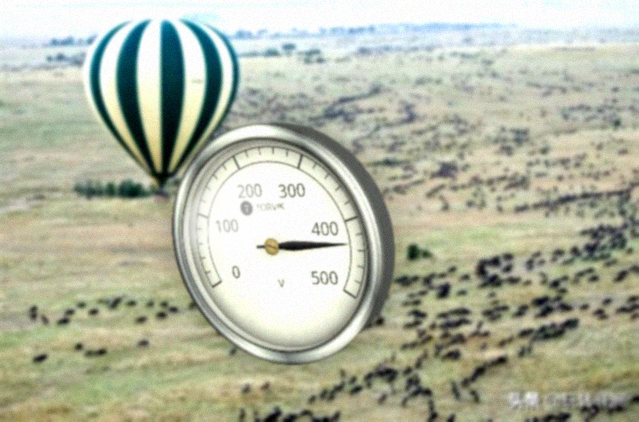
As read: 430 V
